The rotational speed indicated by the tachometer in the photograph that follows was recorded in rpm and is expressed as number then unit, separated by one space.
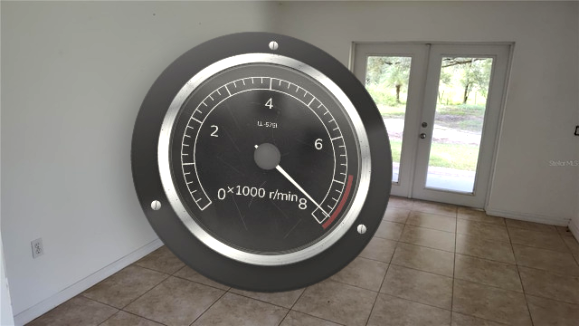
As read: 7800 rpm
